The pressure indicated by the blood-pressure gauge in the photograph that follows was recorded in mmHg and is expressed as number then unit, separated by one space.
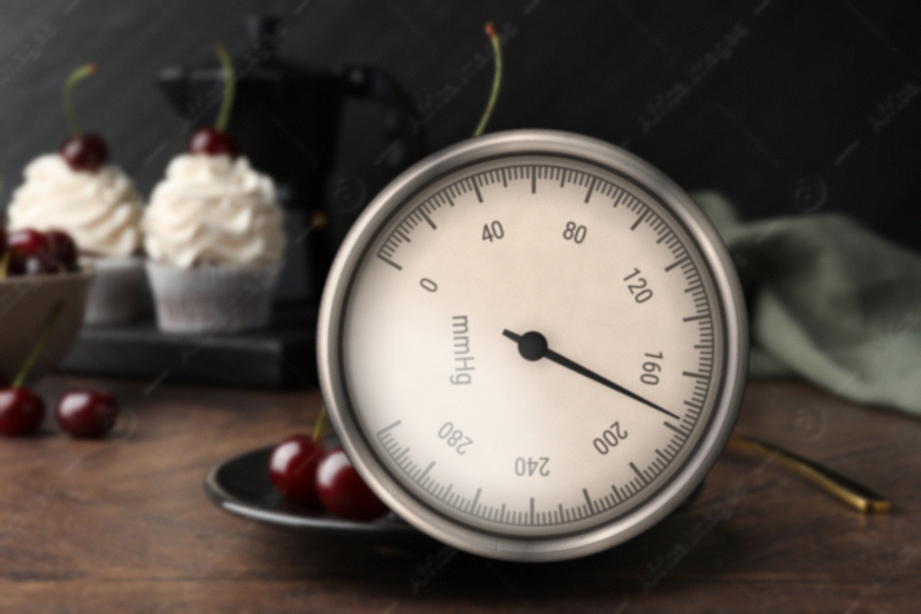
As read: 176 mmHg
